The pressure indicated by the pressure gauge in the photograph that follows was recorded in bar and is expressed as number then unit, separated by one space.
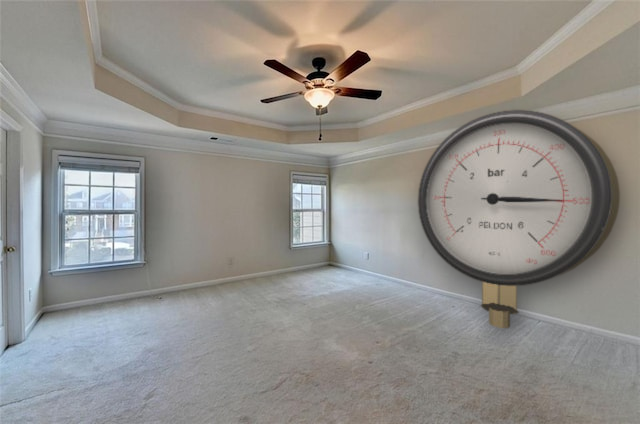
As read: 5 bar
